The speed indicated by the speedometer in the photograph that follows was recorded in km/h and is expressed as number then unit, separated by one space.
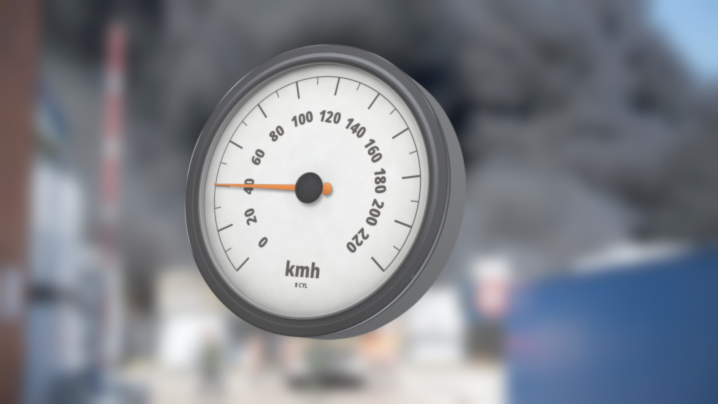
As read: 40 km/h
